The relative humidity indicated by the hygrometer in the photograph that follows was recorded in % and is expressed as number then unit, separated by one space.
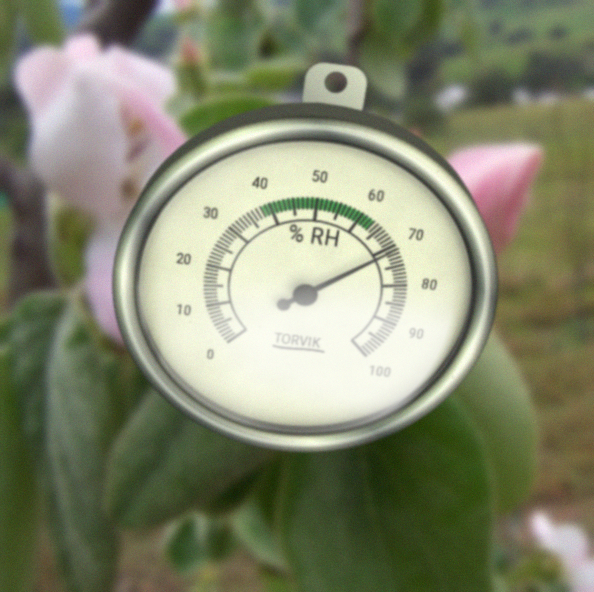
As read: 70 %
